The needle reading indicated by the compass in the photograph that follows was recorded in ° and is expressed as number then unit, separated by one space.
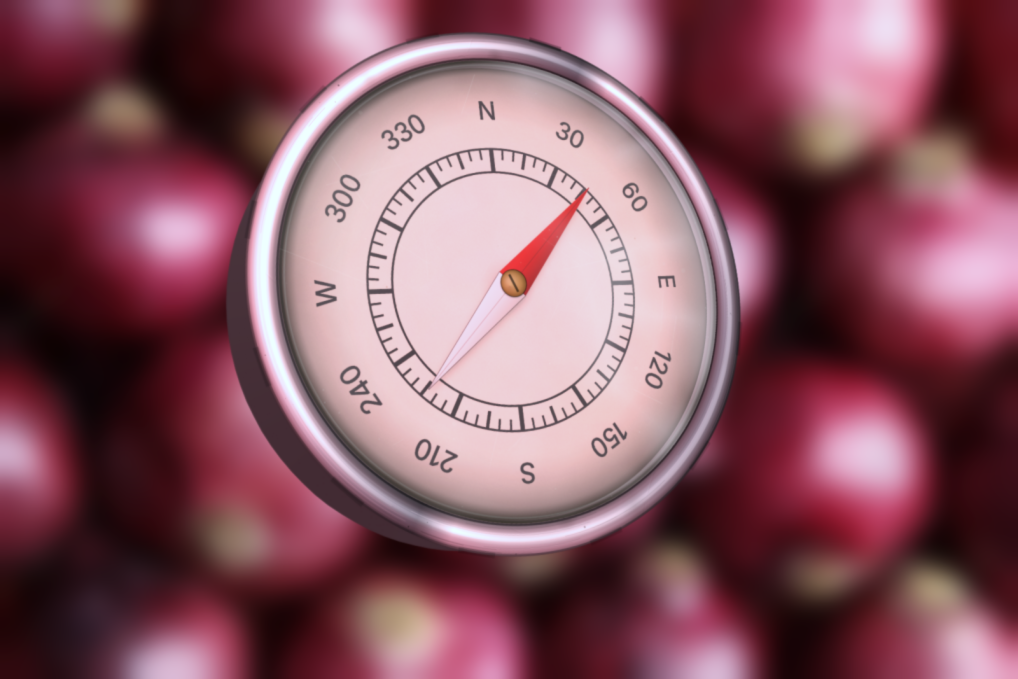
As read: 45 °
